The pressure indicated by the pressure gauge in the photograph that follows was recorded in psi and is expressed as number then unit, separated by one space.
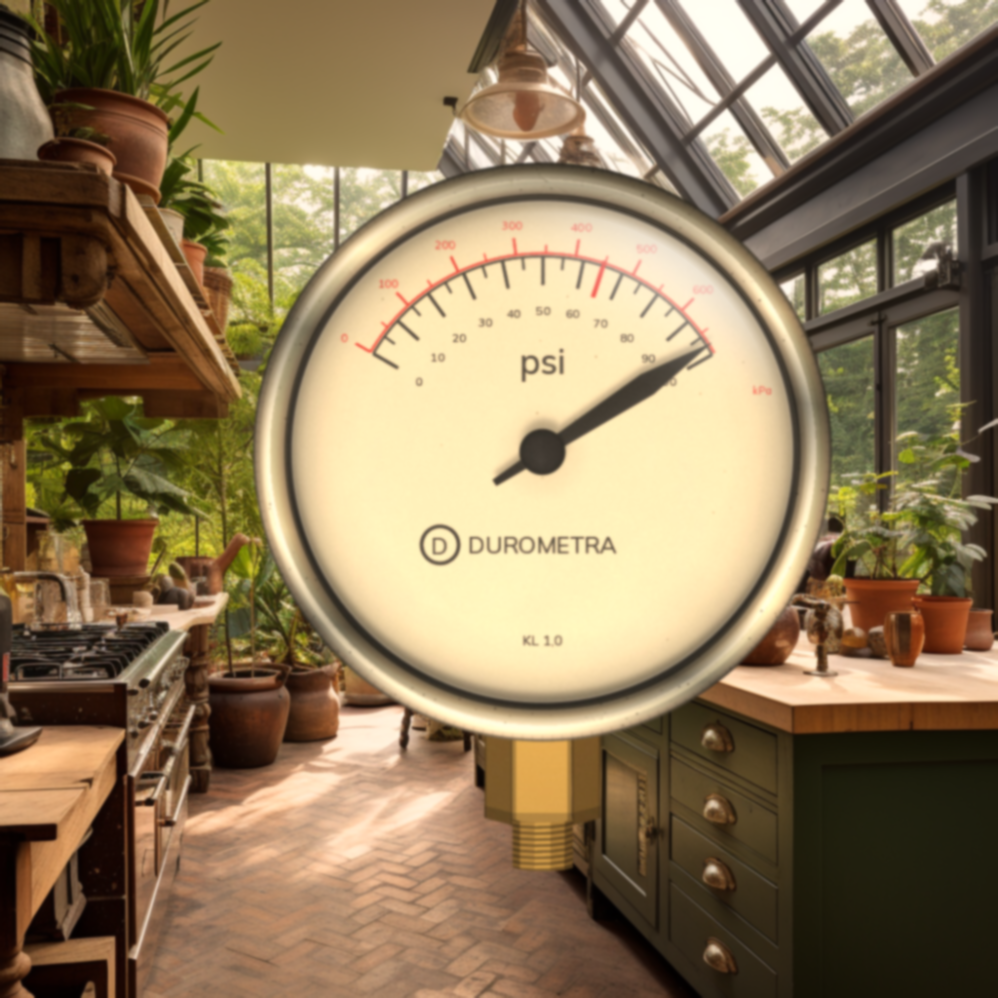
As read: 97.5 psi
